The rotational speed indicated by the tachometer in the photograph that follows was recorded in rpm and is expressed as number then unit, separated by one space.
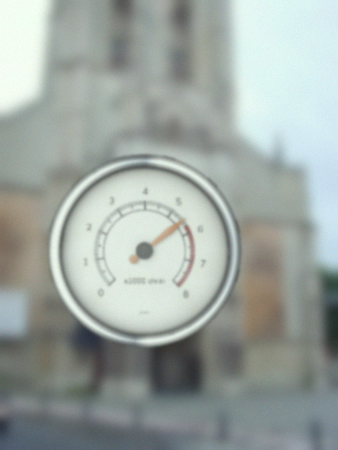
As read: 5500 rpm
